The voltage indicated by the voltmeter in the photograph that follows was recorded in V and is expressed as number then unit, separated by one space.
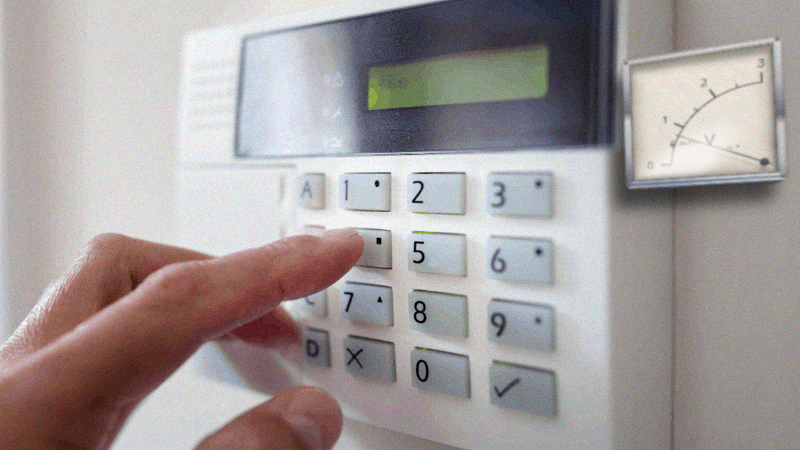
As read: 0.75 V
